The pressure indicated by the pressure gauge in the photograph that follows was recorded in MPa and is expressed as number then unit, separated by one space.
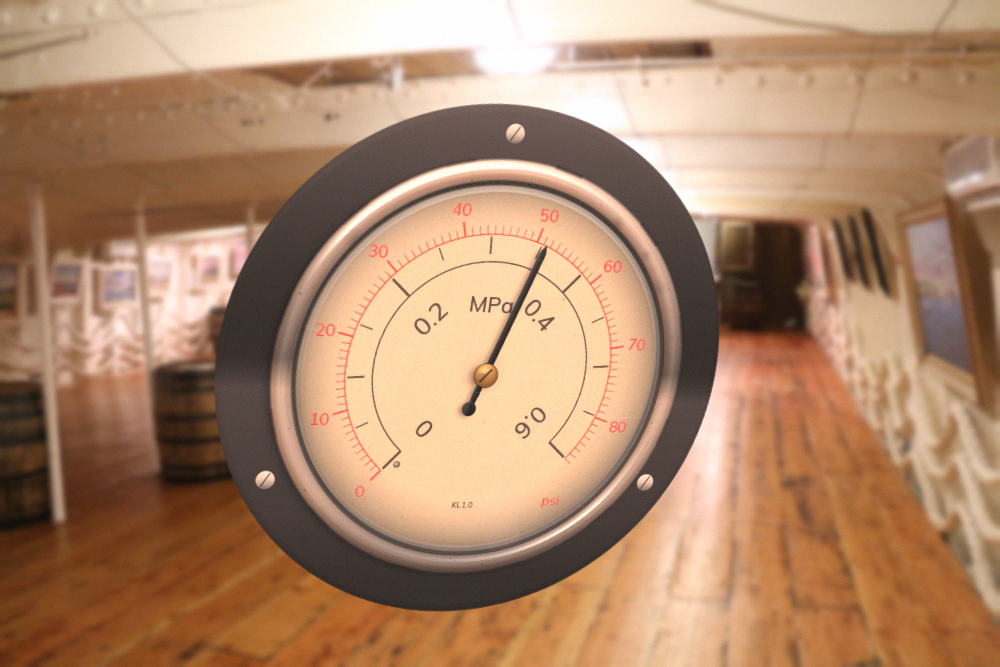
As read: 0.35 MPa
